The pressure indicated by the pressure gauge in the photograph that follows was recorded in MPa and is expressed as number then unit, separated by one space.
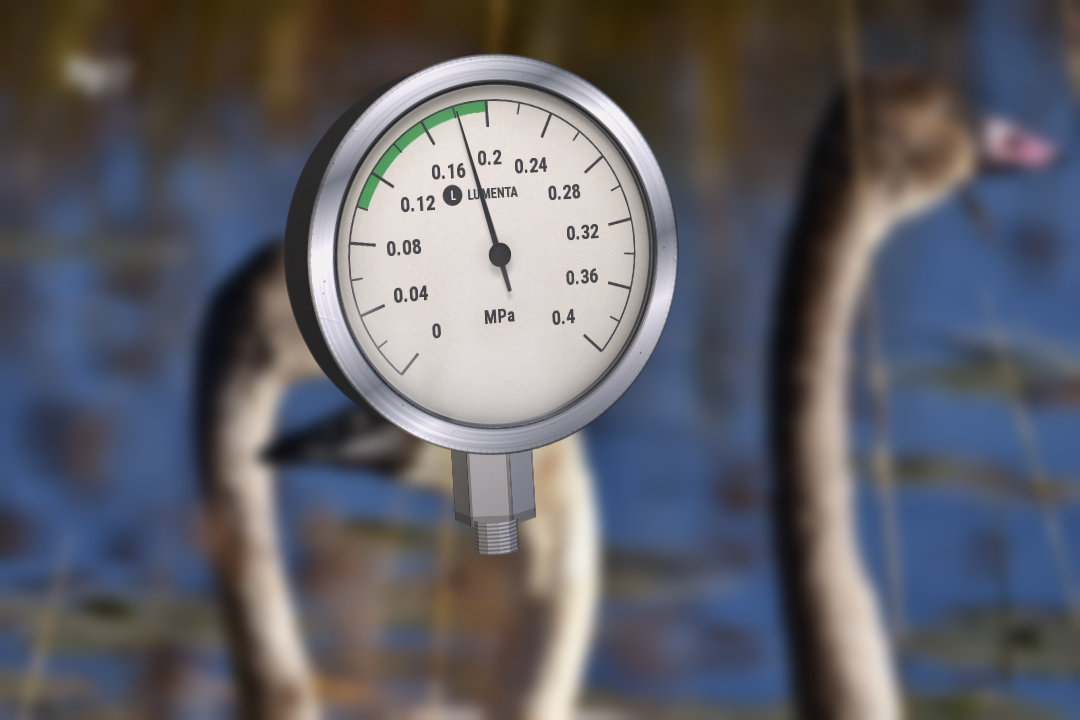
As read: 0.18 MPa
